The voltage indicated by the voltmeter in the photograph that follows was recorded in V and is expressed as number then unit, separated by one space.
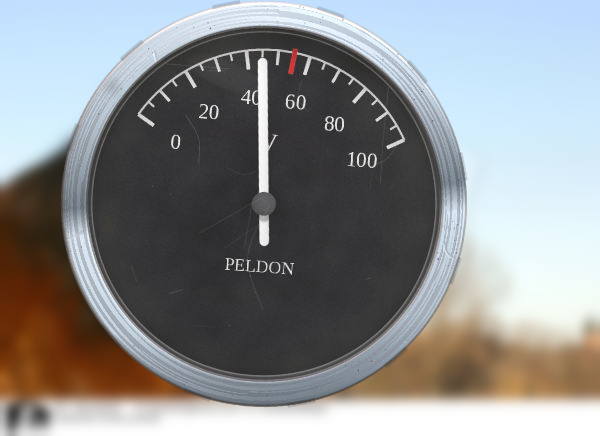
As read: 45 V
